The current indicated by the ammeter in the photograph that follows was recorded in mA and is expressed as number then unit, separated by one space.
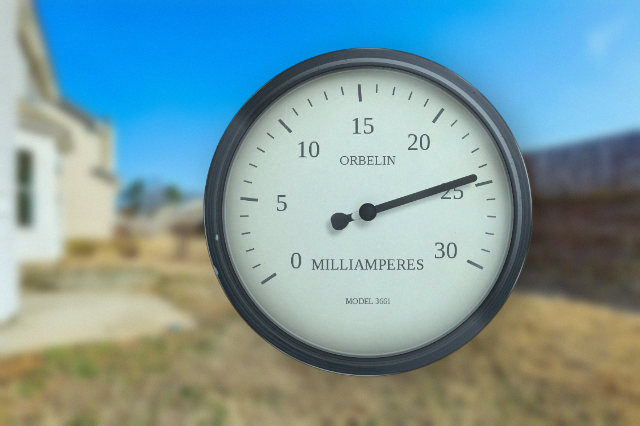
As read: 24.5 mA
